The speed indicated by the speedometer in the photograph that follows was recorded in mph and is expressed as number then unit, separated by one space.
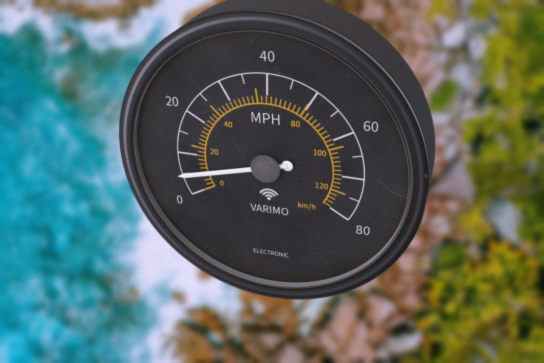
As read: 5 mph
